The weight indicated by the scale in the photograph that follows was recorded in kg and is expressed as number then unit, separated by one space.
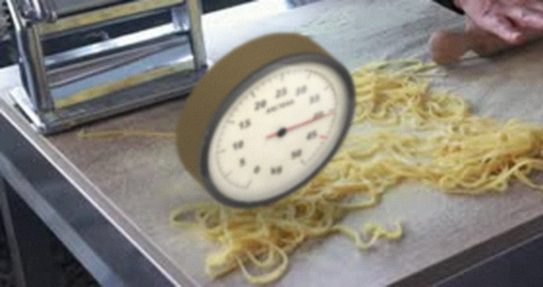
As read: 40 kg
